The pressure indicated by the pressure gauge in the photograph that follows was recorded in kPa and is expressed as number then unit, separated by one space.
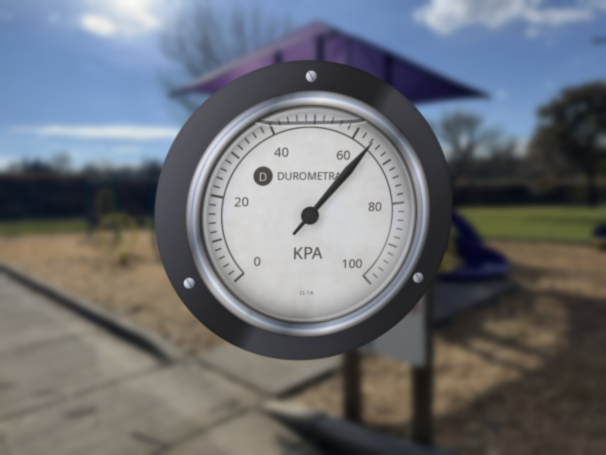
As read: 64 kPa
